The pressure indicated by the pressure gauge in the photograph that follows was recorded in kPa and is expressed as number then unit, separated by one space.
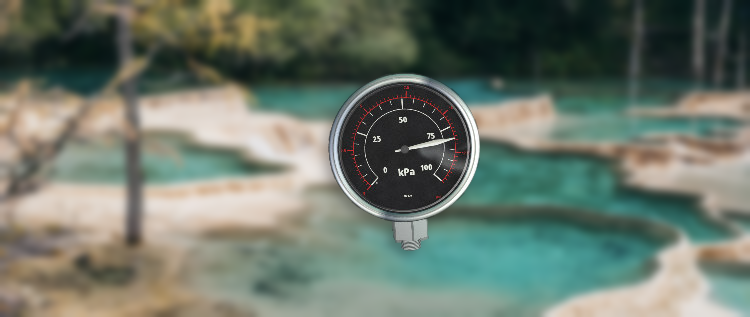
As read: 80 kPa
